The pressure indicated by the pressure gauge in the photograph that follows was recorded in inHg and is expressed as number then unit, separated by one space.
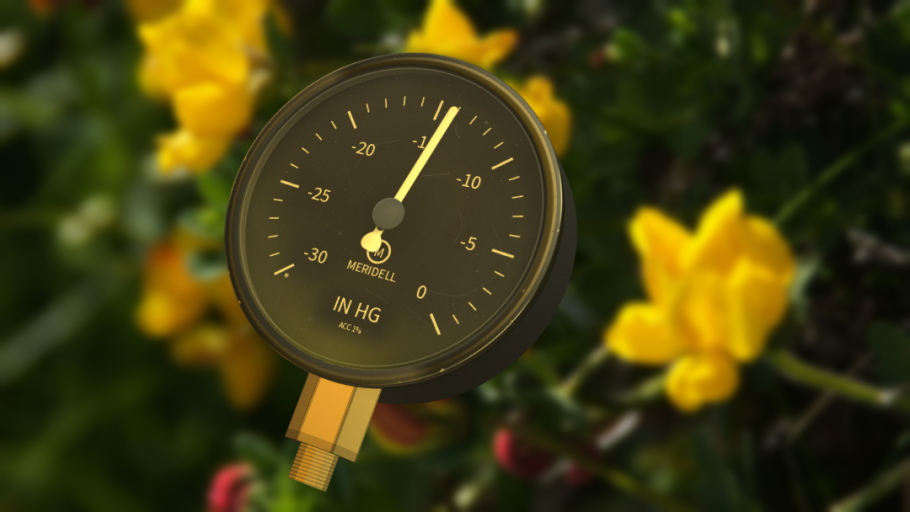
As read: -14 inHg
